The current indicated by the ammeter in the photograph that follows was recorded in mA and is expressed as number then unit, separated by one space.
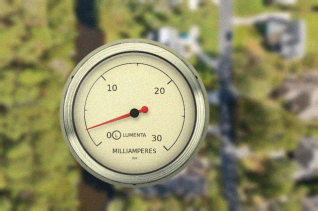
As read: 2.5 mA
